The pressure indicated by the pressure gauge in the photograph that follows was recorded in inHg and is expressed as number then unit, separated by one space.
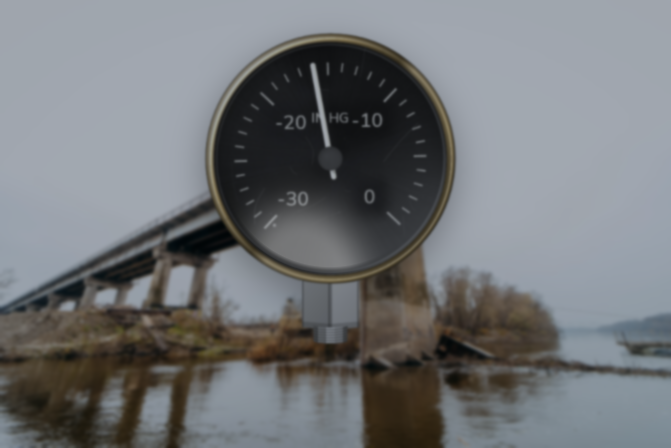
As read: -16 inHg
